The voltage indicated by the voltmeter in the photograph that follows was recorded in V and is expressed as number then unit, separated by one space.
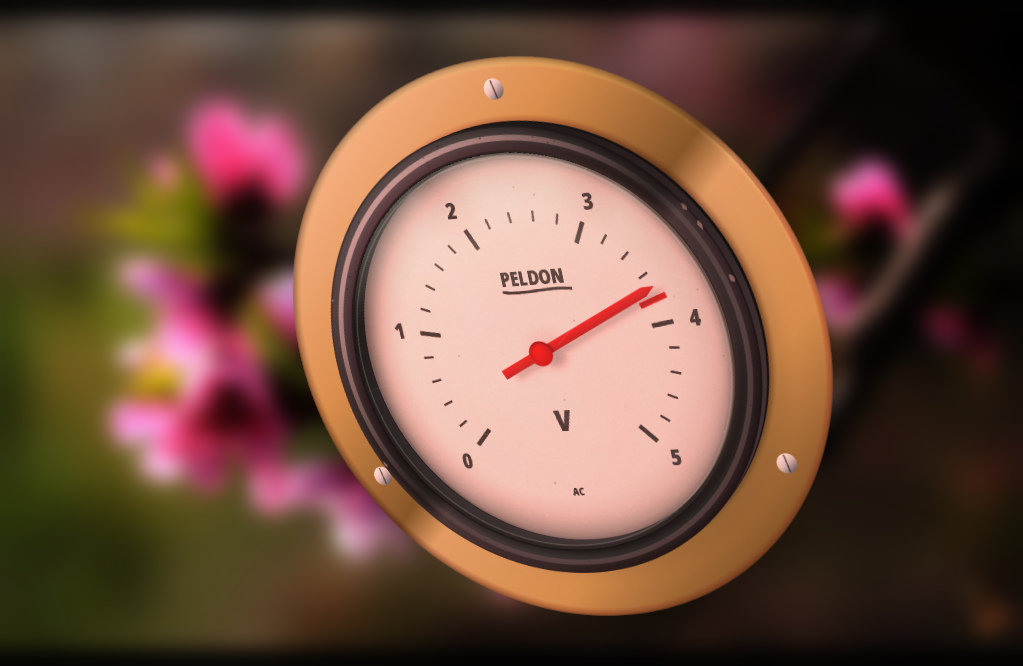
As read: 3.7 V
